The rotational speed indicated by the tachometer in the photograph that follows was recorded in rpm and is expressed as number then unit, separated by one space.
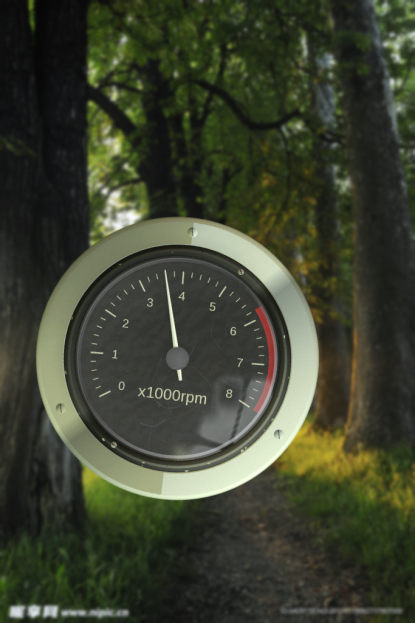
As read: 3600 rpm
